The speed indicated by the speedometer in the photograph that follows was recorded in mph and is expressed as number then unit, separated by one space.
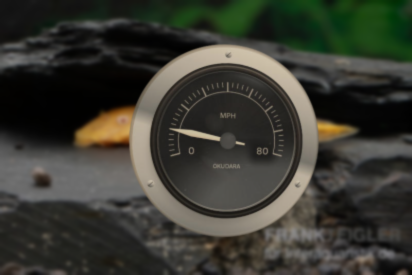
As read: 10 mph
